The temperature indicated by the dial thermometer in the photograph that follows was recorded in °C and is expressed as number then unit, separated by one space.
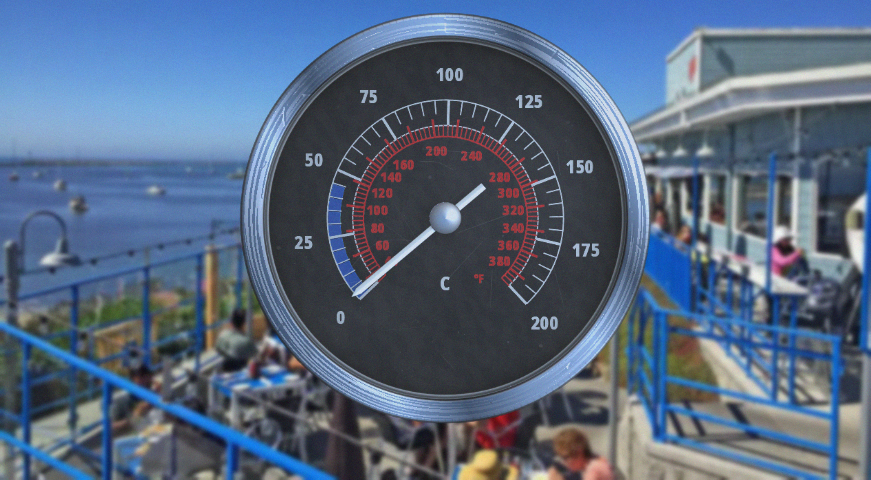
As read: 2.5 °C
